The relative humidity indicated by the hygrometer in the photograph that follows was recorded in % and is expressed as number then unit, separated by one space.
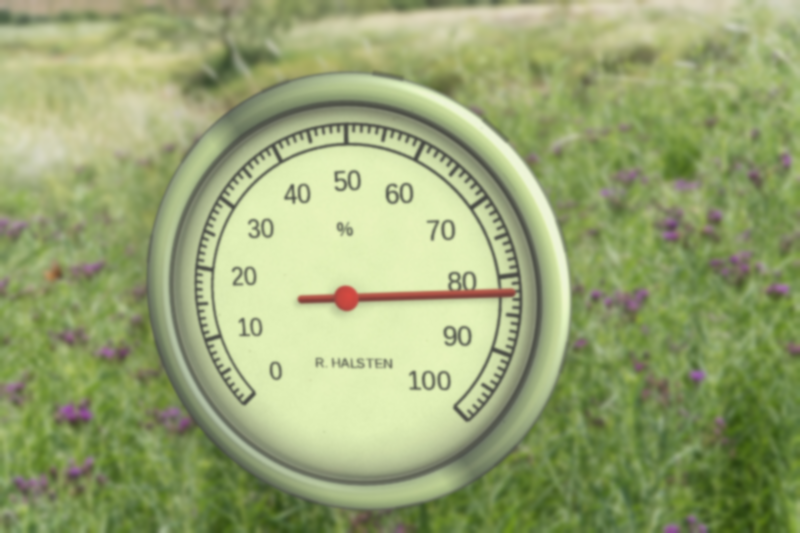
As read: 82 %
